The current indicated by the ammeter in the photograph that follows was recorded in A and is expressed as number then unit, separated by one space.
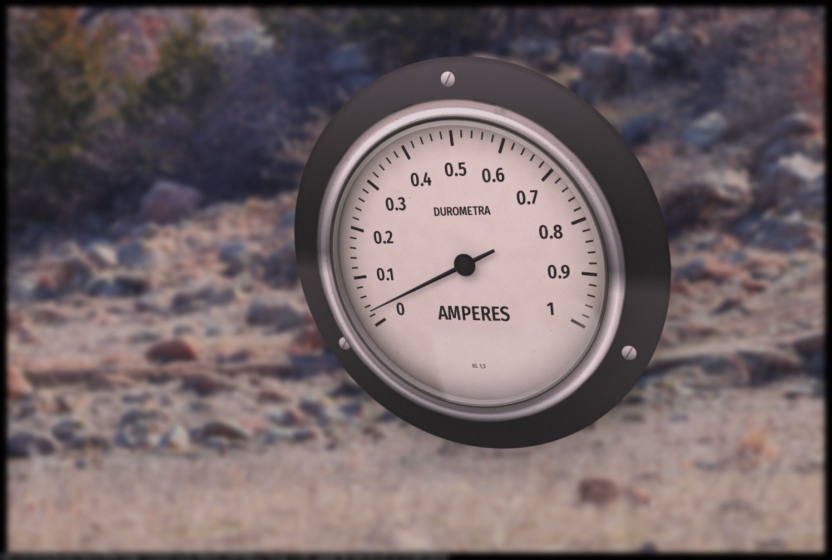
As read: 0.03 A
